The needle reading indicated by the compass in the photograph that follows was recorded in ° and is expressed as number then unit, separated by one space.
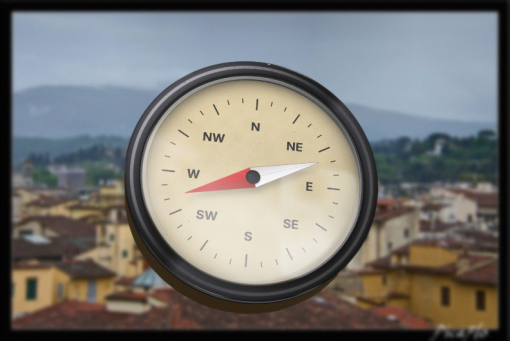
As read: 250 °
